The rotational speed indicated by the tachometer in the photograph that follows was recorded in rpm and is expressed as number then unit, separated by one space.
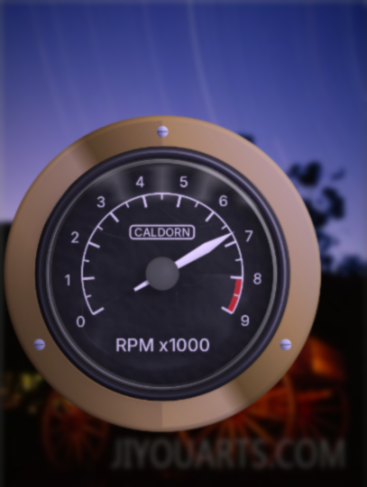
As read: 6750 rpm
